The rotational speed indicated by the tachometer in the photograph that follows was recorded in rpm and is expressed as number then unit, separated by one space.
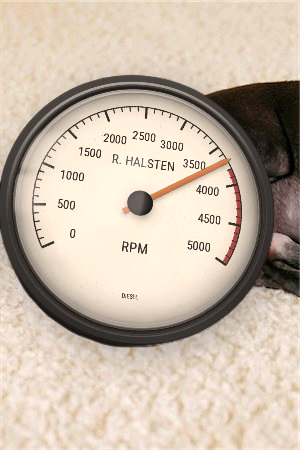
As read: 3700 rpm
